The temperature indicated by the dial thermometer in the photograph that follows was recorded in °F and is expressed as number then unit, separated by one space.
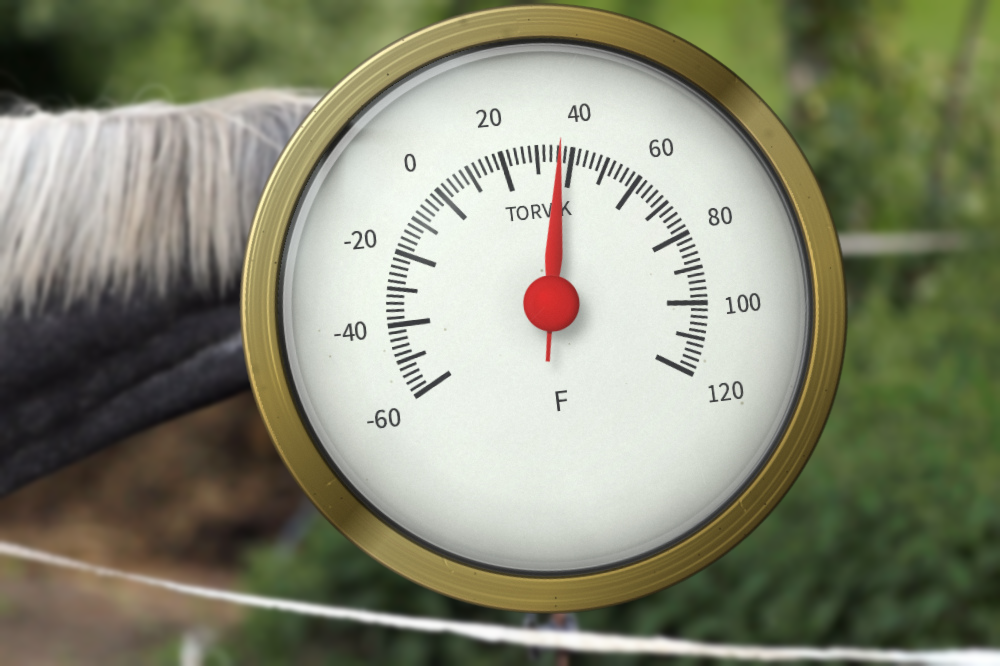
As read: 36 °F
